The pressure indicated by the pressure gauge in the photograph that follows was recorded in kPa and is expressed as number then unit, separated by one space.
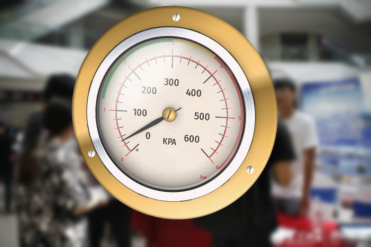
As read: 30 kPa
